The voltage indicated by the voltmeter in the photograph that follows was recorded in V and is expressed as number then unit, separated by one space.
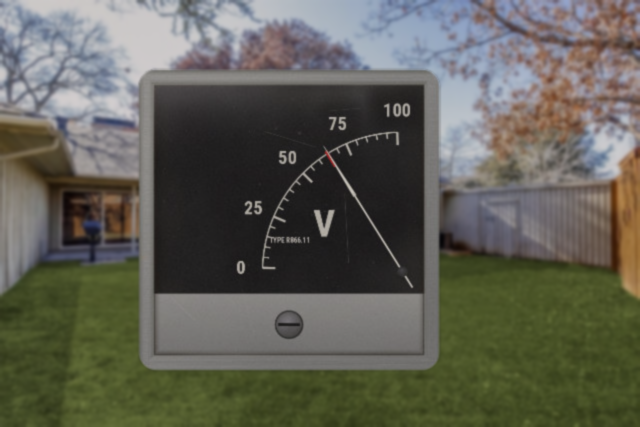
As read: 65 V
